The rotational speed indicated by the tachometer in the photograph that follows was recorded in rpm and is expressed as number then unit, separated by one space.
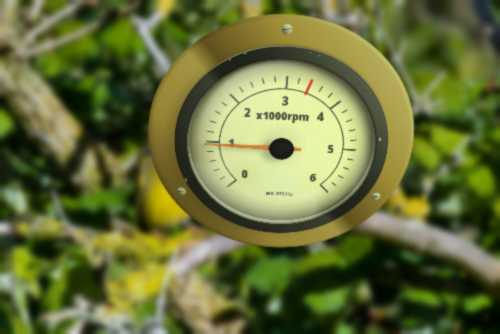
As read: 1000 rpm
